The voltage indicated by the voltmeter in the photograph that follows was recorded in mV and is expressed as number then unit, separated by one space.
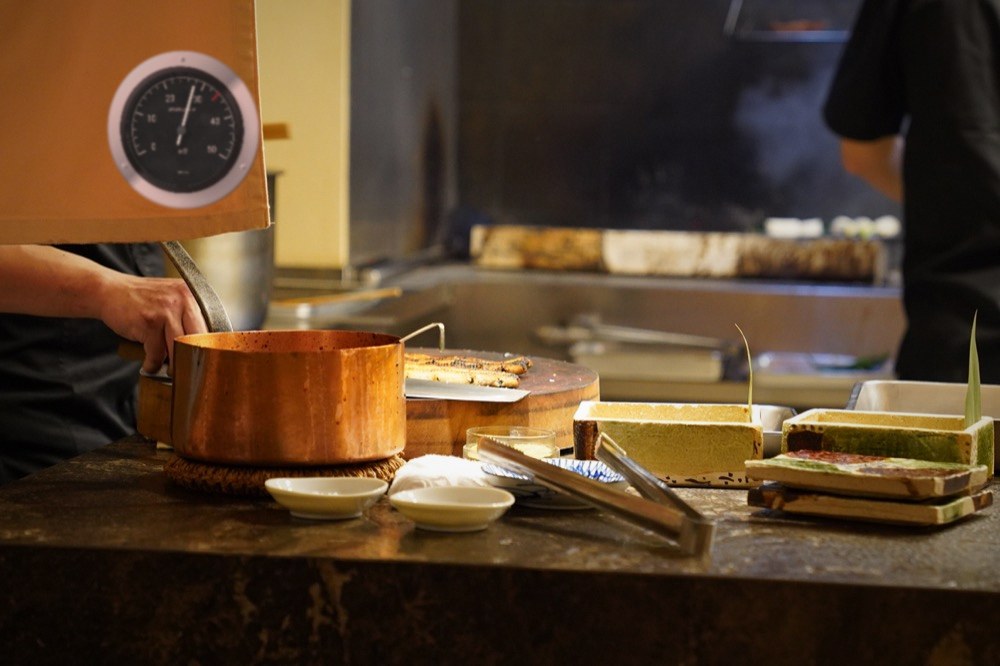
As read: 28 mV
